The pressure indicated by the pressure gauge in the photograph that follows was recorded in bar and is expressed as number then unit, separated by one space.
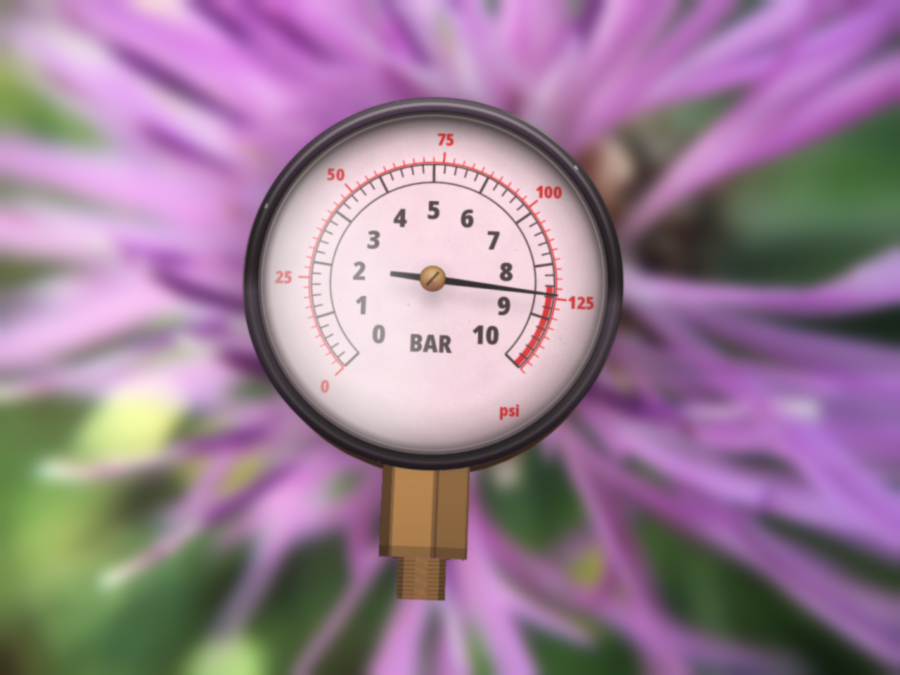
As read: 8.6 bar
